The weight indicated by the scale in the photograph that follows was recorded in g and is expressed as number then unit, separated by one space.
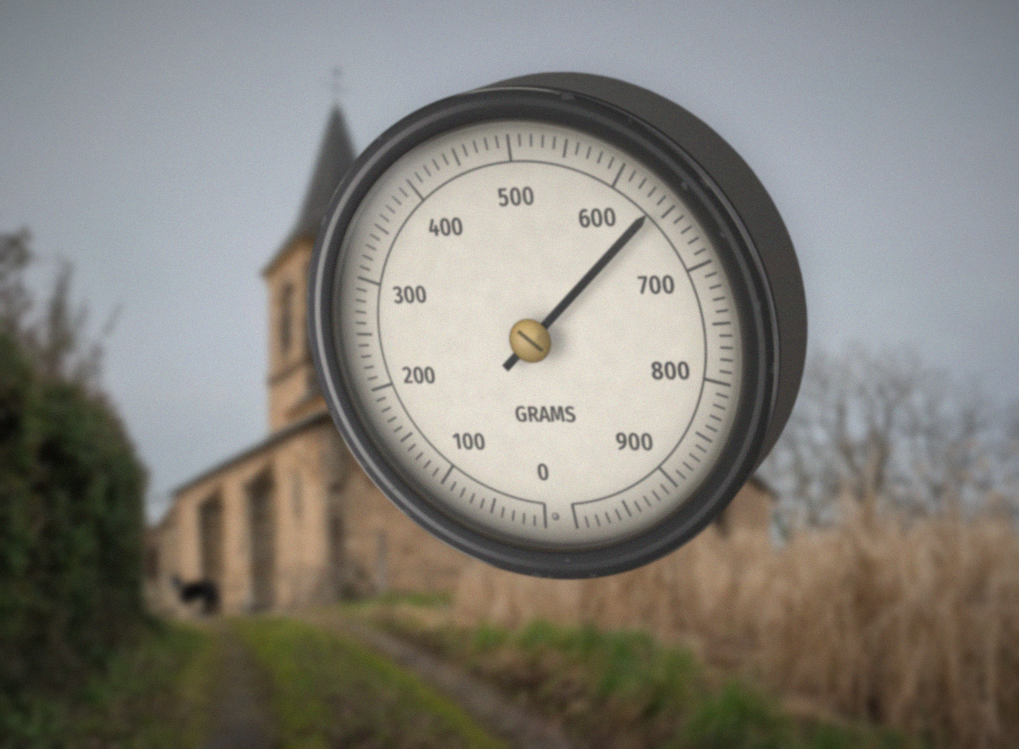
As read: 640 g
